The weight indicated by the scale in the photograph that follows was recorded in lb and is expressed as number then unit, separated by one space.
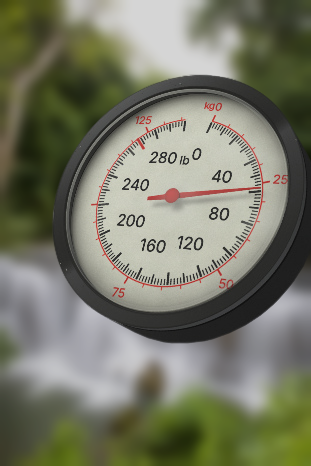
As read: 60 lb
